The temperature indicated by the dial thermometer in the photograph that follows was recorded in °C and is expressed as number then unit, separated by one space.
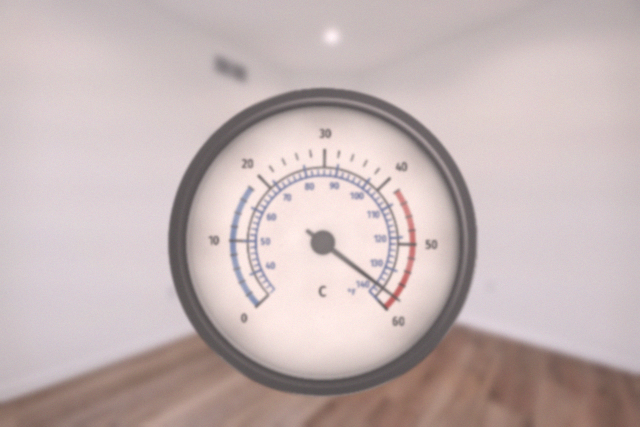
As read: 58 °C
